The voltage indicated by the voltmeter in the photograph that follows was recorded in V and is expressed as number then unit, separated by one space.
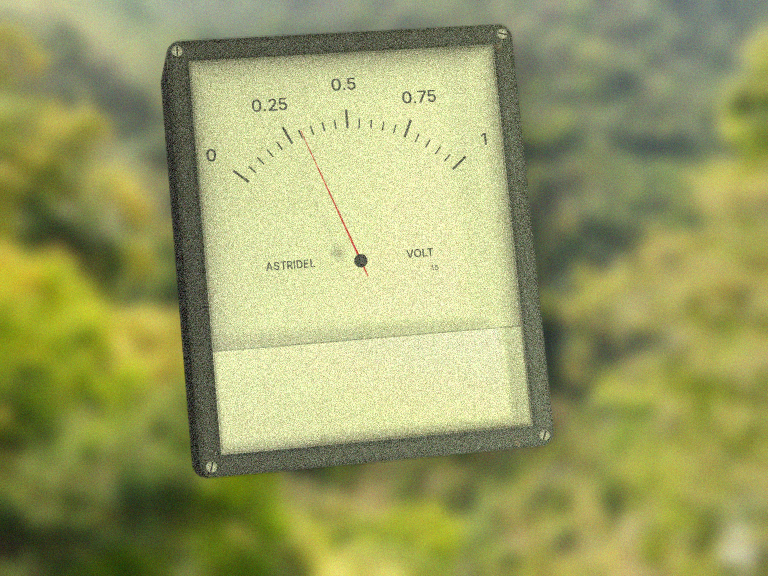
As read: 0.3 V
